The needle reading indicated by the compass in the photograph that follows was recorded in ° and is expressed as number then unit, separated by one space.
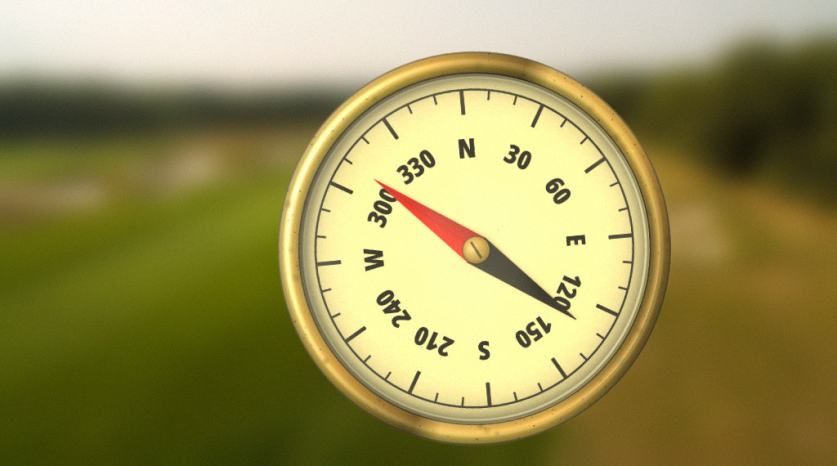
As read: 310 °
